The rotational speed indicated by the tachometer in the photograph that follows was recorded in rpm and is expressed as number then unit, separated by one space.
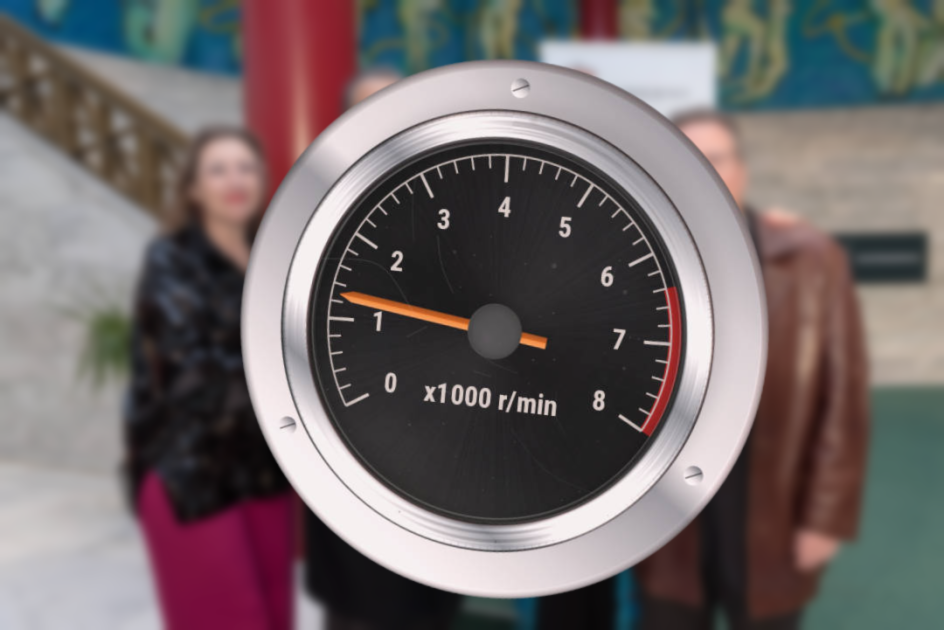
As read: 1300 rpm
